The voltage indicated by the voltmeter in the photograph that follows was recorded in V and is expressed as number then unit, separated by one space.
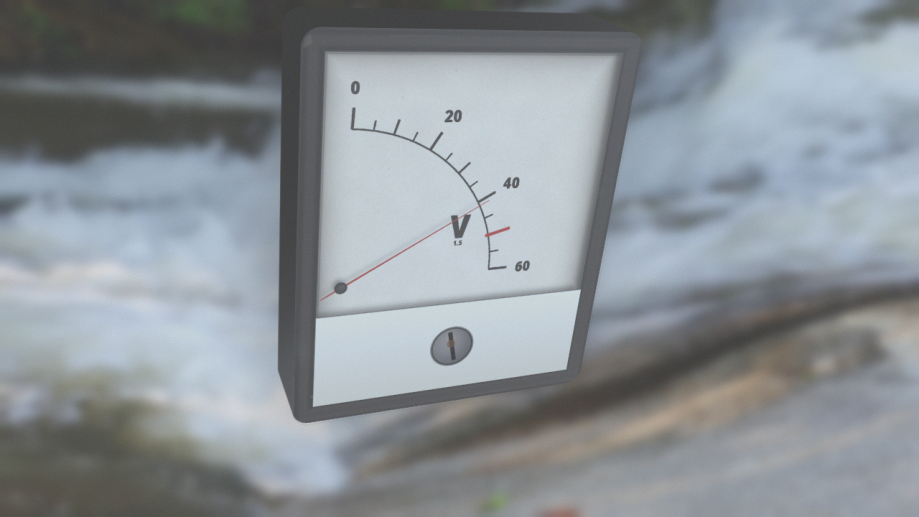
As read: 40 V
